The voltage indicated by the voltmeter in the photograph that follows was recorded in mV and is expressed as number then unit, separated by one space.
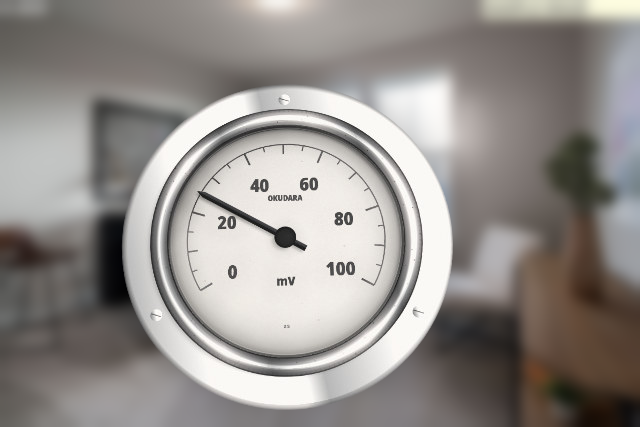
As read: 25 mV
